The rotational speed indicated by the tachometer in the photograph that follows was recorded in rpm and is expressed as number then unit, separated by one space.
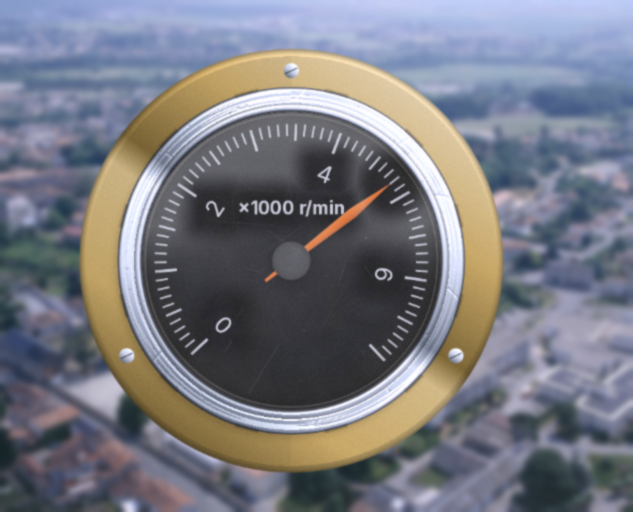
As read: 4800 rpm
